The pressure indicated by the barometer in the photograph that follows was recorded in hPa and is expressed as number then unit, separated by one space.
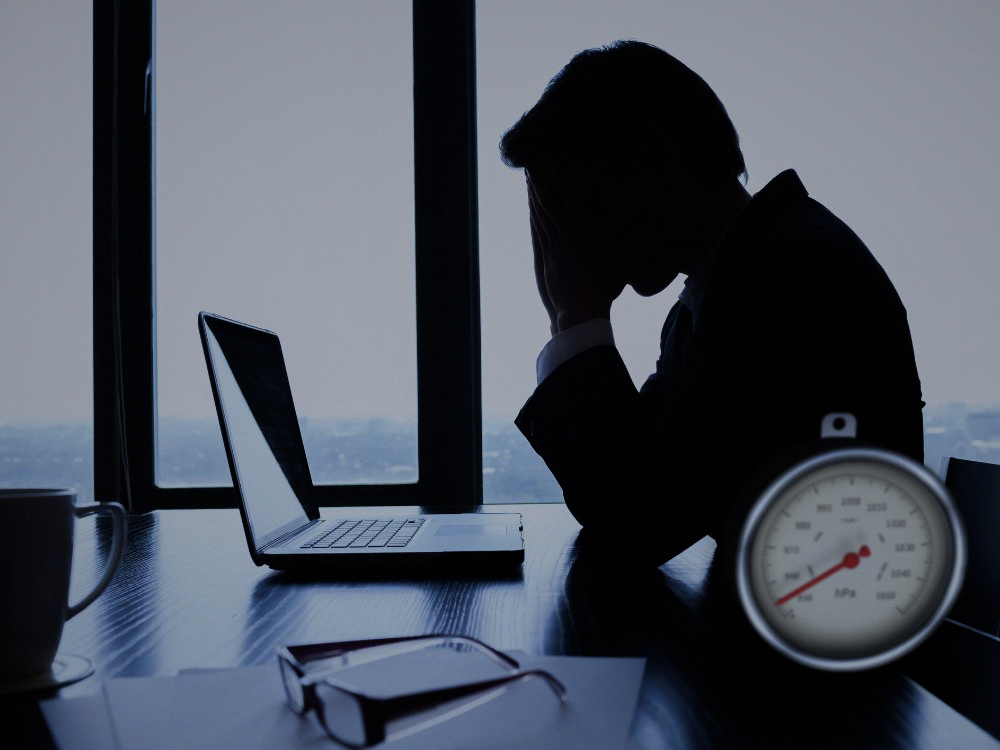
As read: 955 hPa
